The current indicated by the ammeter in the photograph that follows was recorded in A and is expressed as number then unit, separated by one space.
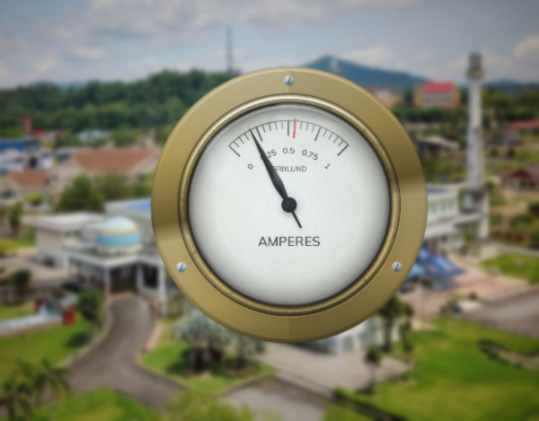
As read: 0.2 A
